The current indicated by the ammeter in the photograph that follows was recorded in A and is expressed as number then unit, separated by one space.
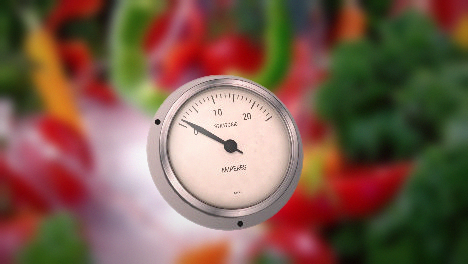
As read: 1 A
